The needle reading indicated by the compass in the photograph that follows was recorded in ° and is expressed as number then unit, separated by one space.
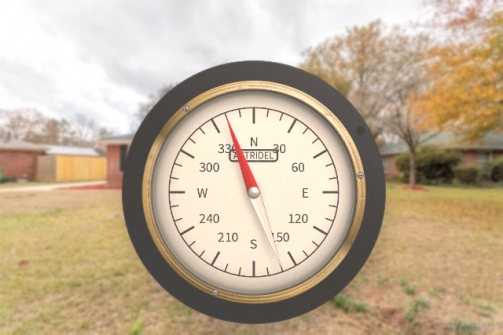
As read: 340 °
